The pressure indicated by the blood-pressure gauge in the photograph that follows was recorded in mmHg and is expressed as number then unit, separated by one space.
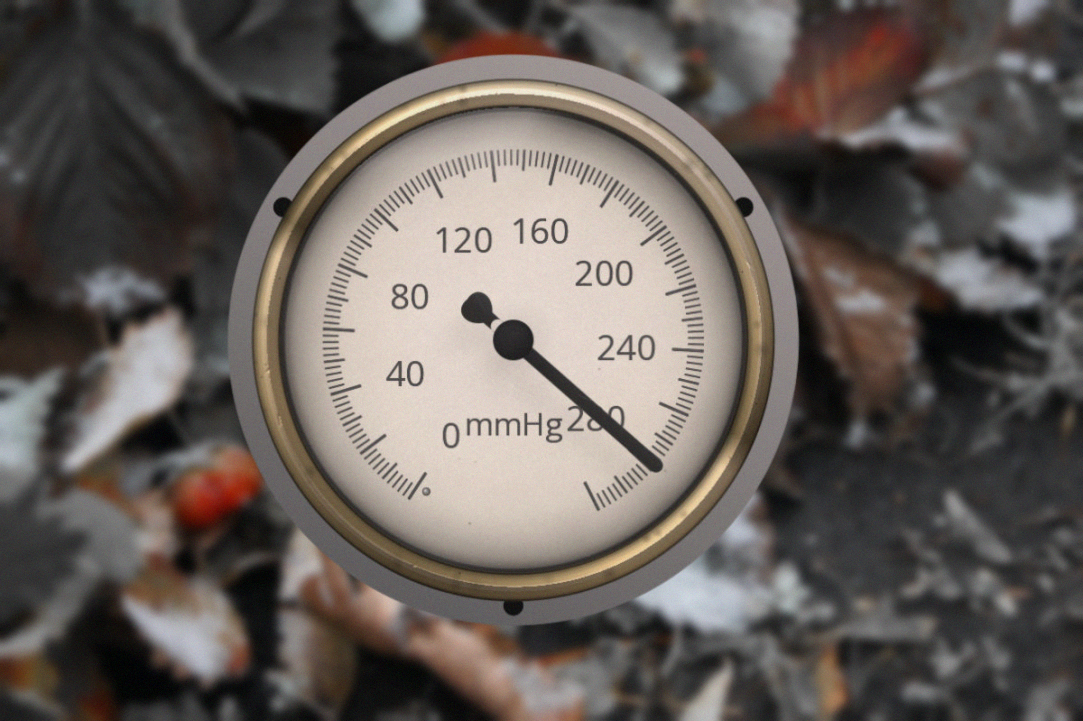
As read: 278 mmHg
